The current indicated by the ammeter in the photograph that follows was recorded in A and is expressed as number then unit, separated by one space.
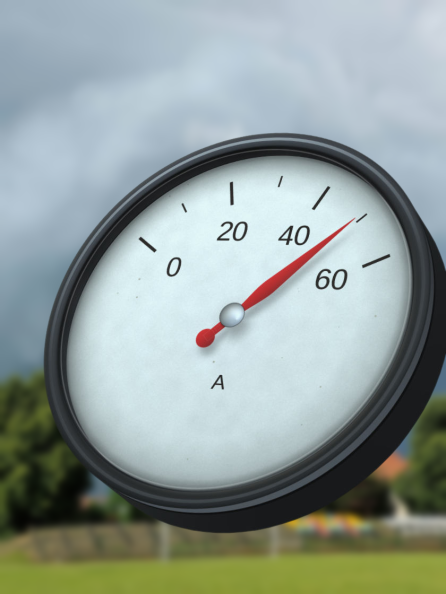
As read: 50 A
